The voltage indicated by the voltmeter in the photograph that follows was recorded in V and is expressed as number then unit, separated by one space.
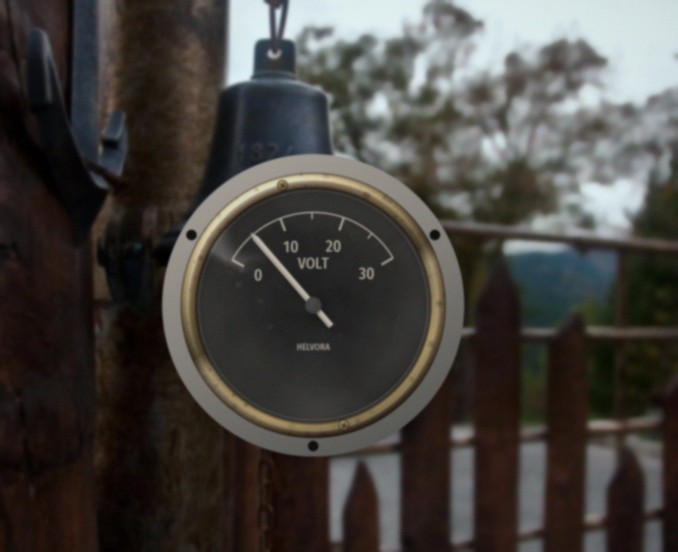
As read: 5 V
